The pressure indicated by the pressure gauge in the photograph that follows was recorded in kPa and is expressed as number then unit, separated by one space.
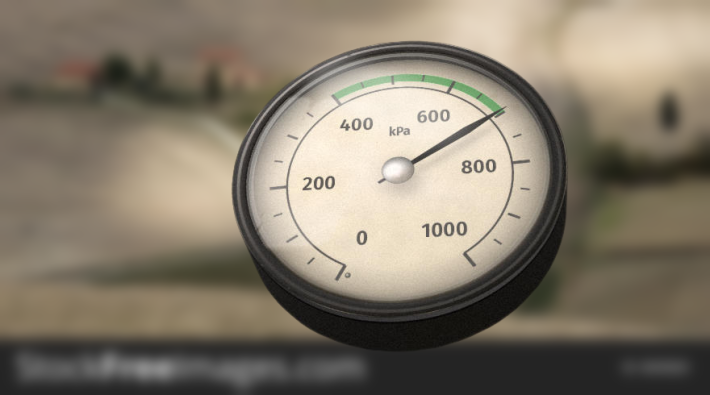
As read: 700 kPa
